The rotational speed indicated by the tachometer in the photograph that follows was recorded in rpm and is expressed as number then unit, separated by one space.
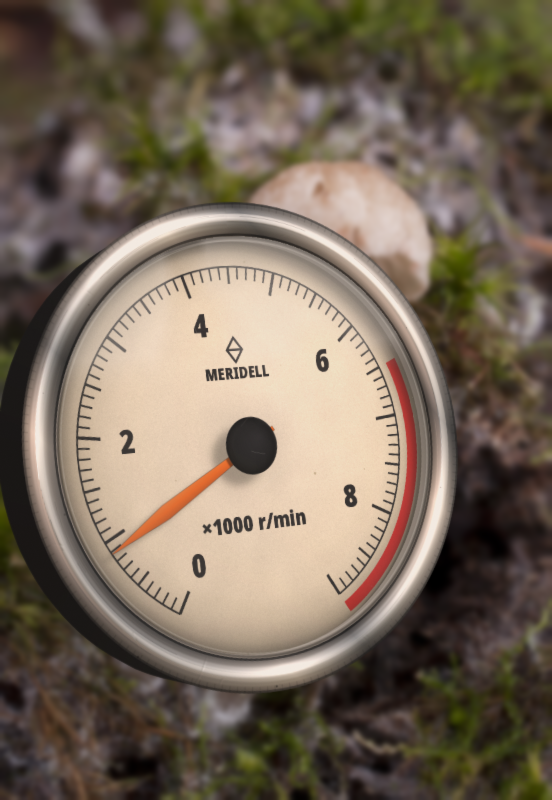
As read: 900 rpm
